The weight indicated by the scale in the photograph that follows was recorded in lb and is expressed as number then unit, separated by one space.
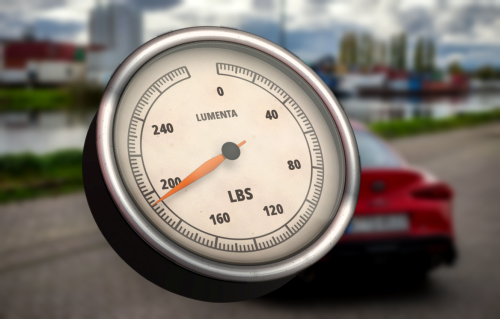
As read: 194 lb
